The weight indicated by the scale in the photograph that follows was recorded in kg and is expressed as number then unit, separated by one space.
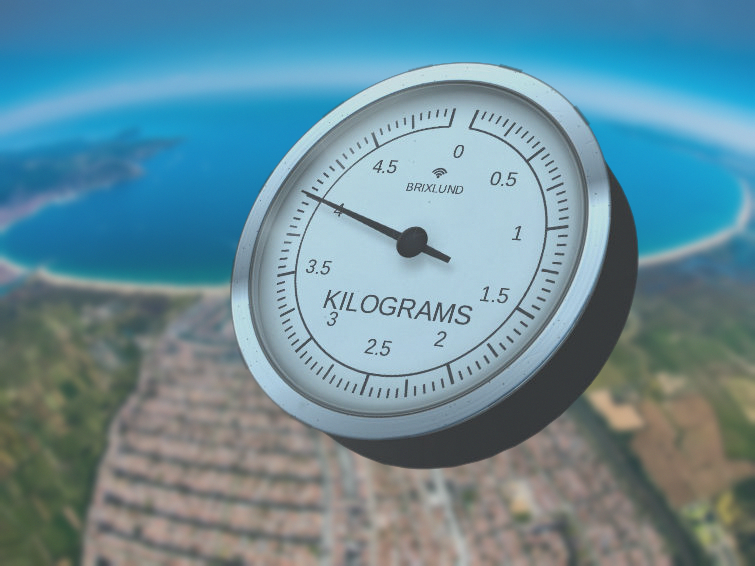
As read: 4 kg
